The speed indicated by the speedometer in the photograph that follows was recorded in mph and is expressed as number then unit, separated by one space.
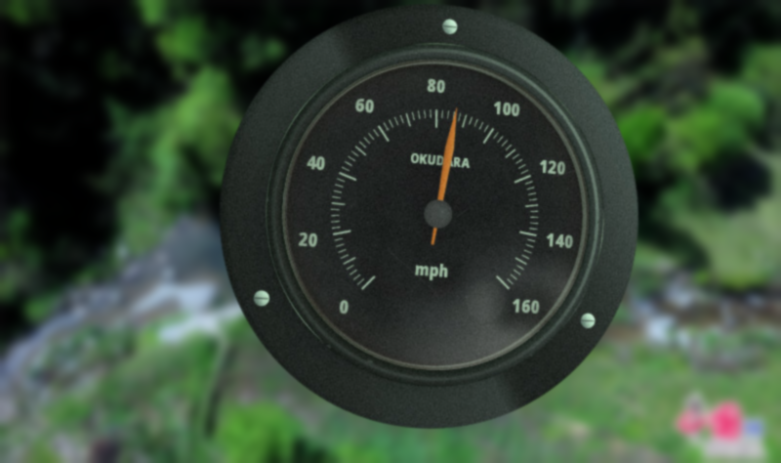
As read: 86 mph
